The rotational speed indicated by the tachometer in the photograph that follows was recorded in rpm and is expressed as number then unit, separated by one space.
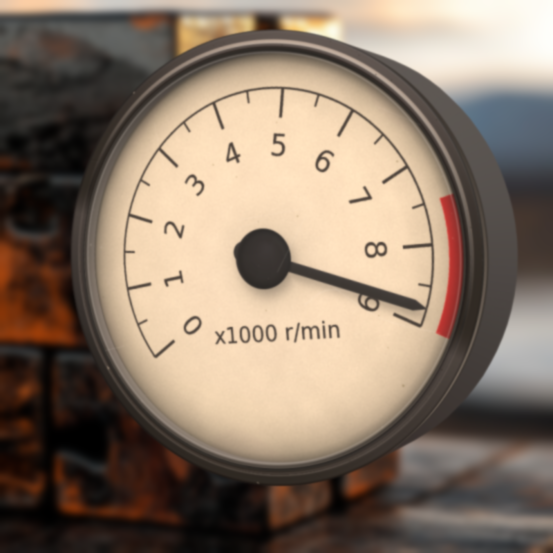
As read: 8750 rpm
